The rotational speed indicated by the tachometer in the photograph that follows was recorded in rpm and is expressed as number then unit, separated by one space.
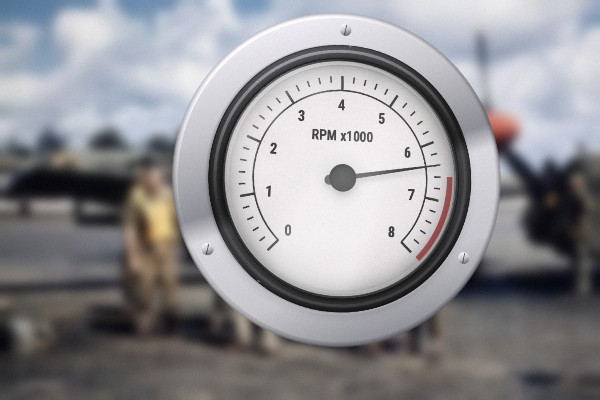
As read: 6400 rpm
